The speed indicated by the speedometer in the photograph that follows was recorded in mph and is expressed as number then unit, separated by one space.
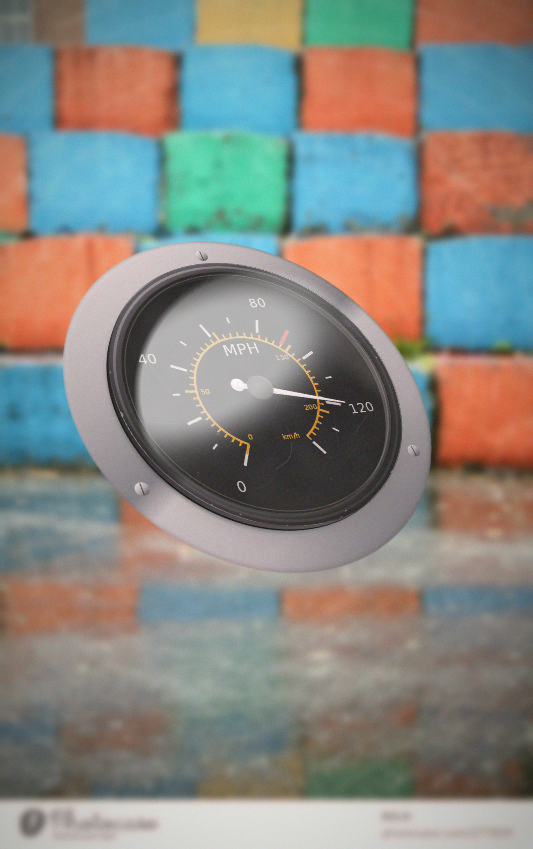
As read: 120 mph
